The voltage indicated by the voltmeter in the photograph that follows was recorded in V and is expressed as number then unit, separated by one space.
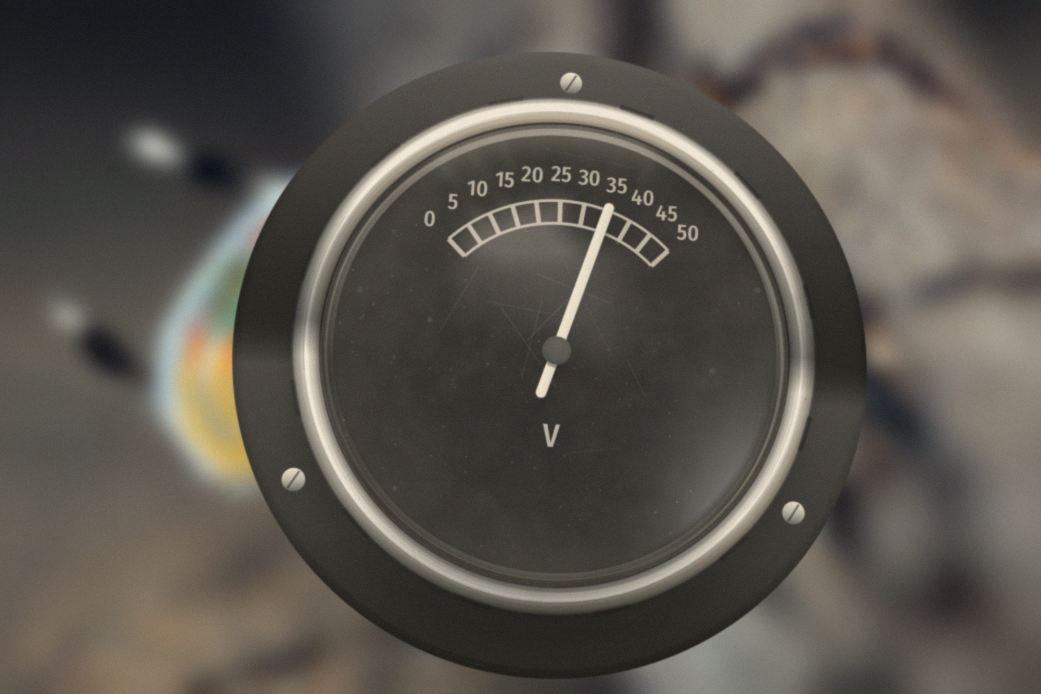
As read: 35 V
